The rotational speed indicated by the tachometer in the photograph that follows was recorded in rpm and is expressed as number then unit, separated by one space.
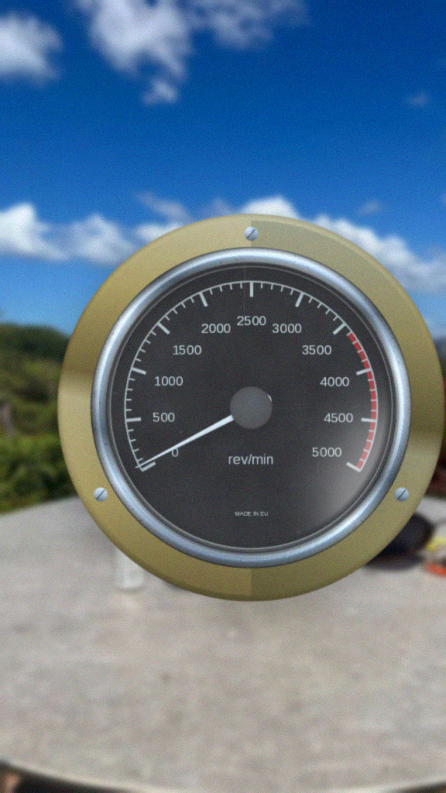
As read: 50 rpm
